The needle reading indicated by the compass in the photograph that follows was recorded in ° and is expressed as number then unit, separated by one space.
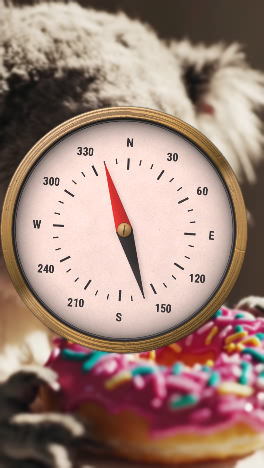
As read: 340 °
